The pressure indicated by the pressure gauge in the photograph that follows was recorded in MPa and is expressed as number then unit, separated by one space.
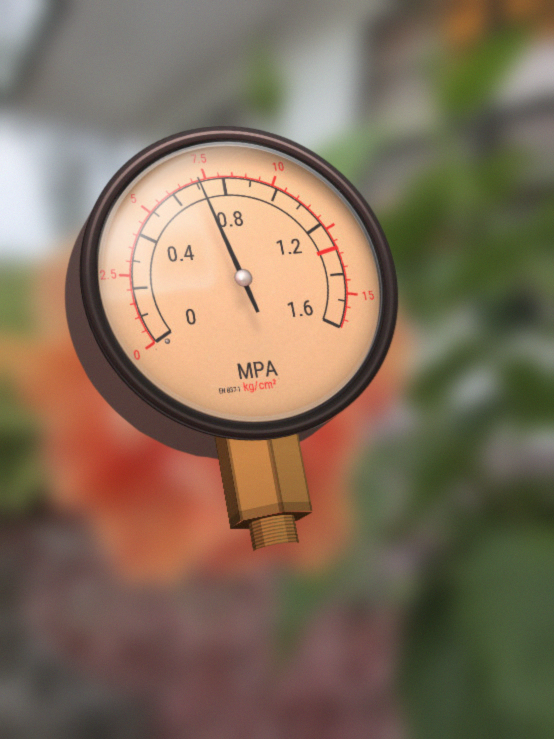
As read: 0.7 MPa
